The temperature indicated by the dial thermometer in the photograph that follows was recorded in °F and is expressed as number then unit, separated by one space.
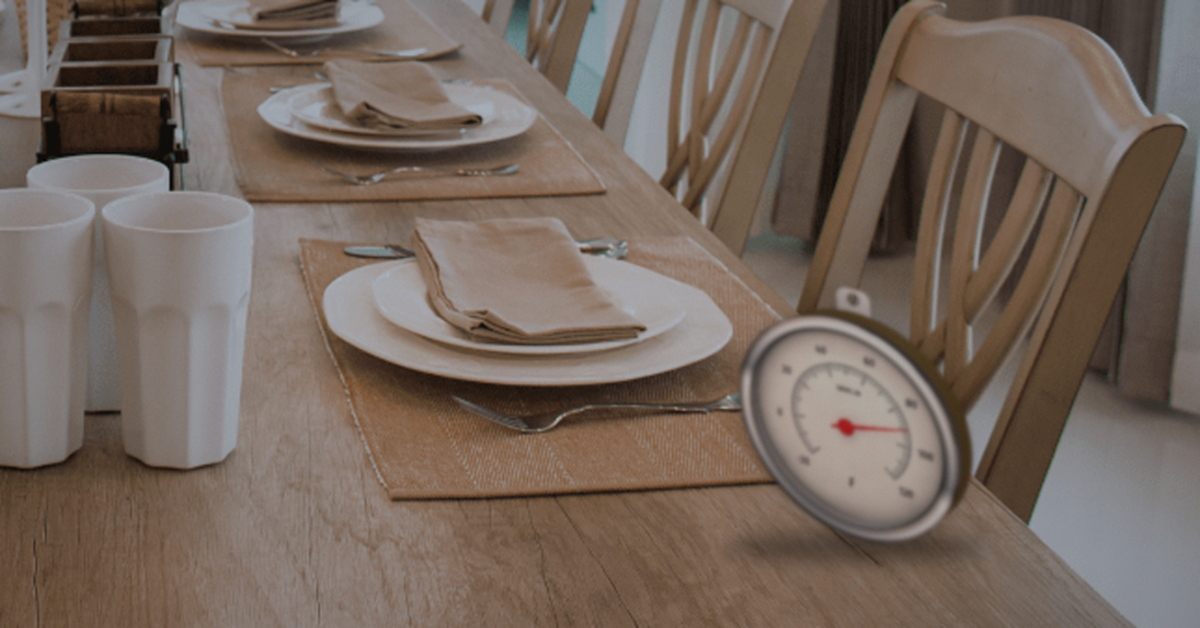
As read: 90 °F
